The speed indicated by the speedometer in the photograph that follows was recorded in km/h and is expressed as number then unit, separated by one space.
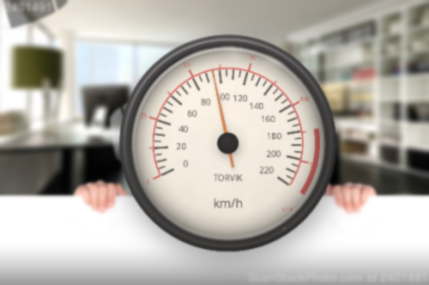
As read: 95 km/h
